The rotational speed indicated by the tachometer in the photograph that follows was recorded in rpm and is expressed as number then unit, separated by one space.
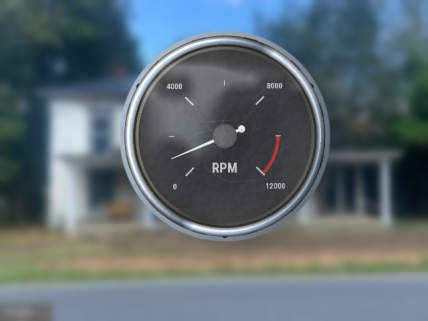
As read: 1000 rpm
